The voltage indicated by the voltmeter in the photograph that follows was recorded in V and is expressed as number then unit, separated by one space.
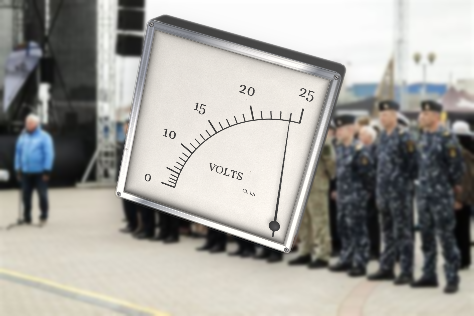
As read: 24 V
